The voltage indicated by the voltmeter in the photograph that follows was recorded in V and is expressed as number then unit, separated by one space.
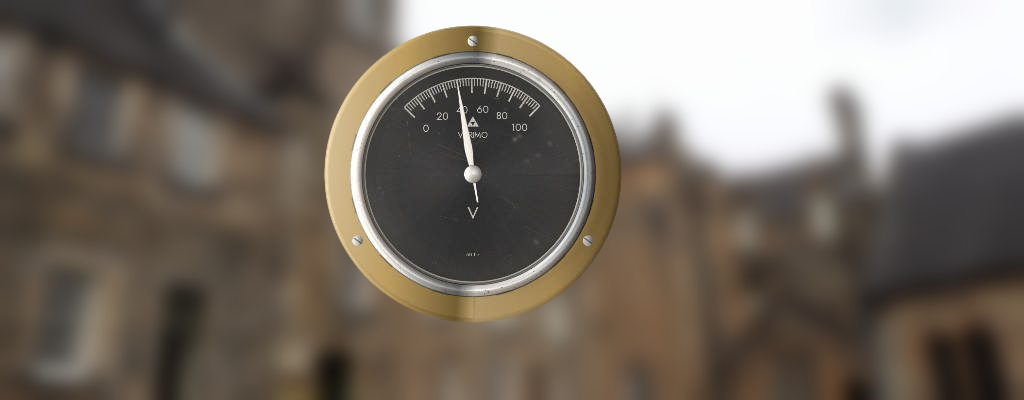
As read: 40 V
